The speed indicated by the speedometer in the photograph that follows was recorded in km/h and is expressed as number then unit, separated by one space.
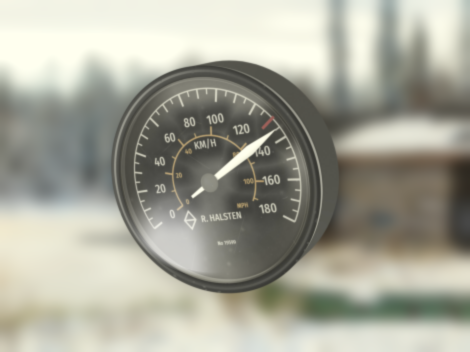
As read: 135 km/h
